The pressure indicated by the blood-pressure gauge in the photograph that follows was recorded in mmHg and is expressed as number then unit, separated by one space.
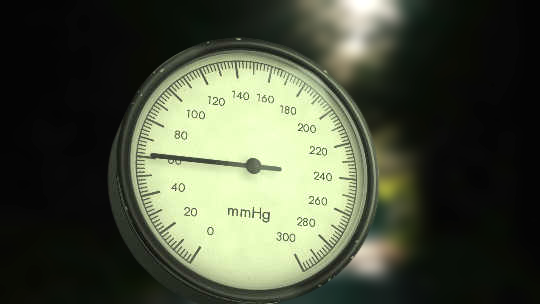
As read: 60 mmHg
